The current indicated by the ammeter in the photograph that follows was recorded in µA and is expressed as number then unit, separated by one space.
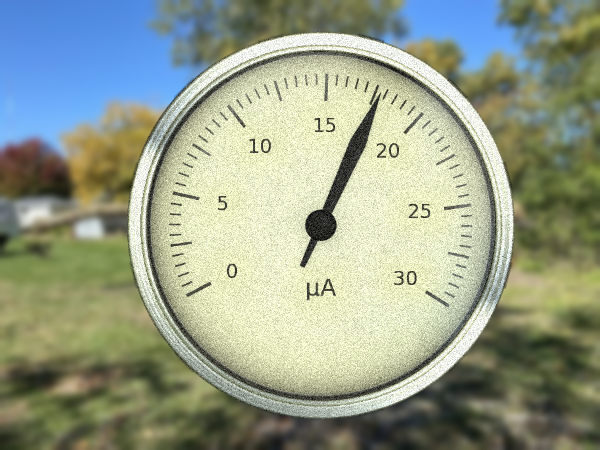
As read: 17.75 µA
